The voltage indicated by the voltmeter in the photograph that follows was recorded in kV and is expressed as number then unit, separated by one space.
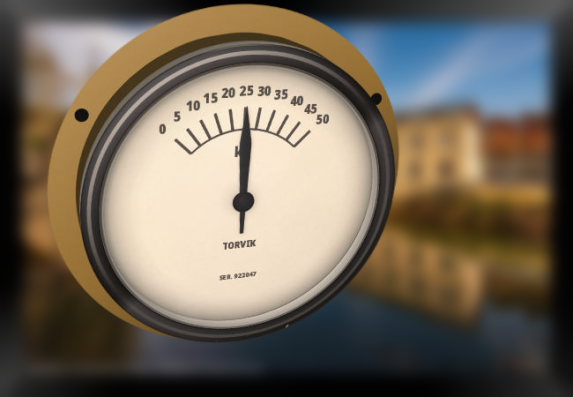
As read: 25 kV
